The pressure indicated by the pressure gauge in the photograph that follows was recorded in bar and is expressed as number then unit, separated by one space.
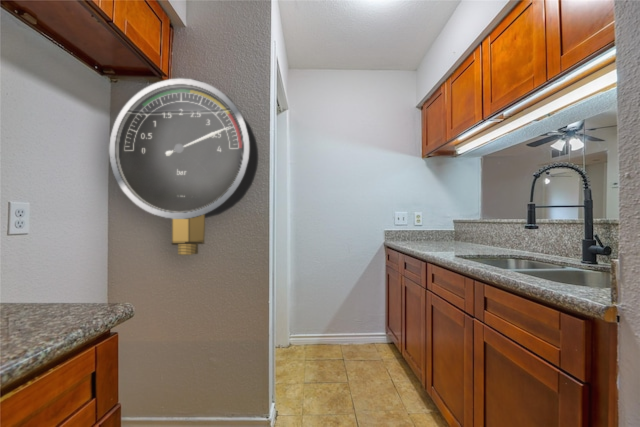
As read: 3.5 bar
